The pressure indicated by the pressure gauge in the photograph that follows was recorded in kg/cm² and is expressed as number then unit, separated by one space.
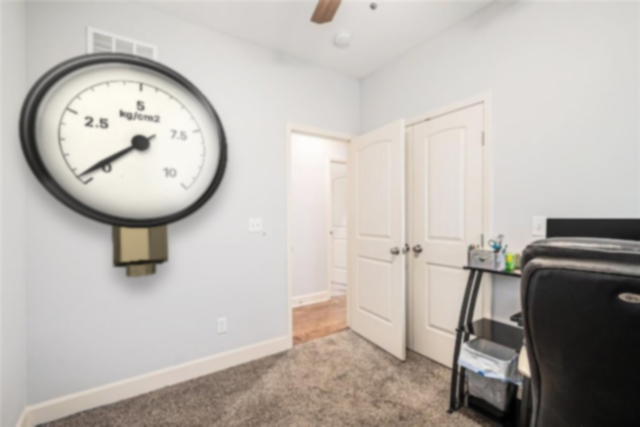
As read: 0.25 kg/cm²
